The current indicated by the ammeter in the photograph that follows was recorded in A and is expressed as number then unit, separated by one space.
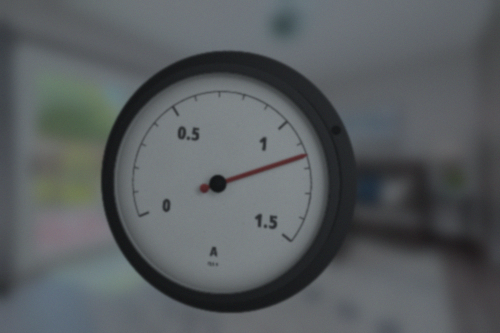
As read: 1.15 A
